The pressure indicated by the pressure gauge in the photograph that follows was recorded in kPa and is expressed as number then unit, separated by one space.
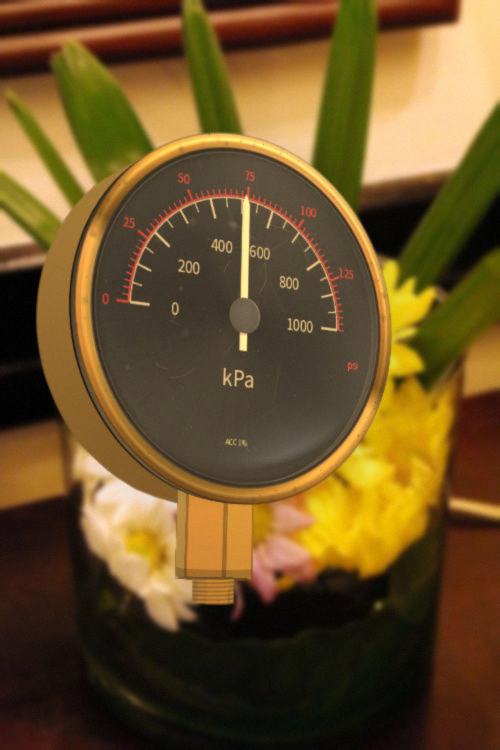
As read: 500 kPa
